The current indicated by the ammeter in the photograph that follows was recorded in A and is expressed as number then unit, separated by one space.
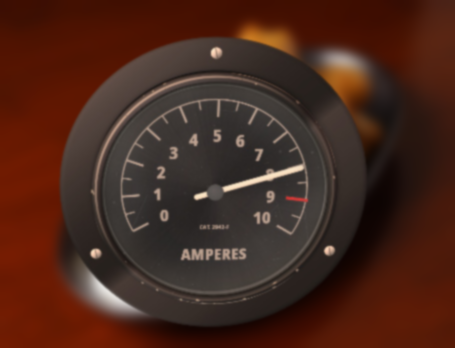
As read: 8 A
